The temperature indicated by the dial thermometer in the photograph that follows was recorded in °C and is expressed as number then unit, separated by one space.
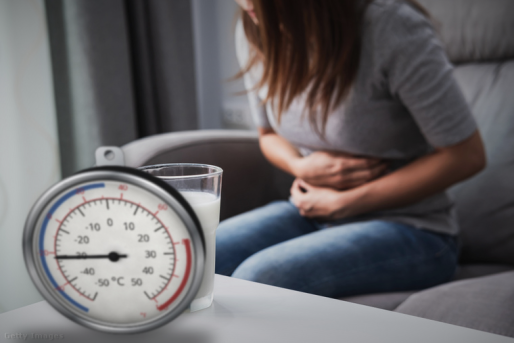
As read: -30 °C
